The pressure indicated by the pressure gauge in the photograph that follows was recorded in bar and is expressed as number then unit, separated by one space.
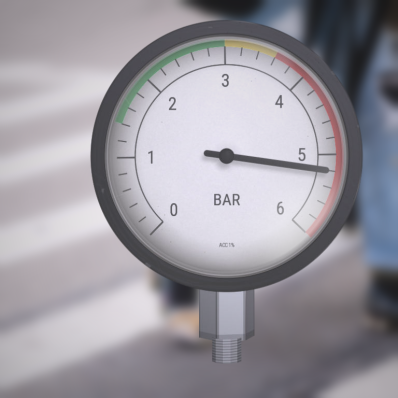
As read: 5.2 bar
